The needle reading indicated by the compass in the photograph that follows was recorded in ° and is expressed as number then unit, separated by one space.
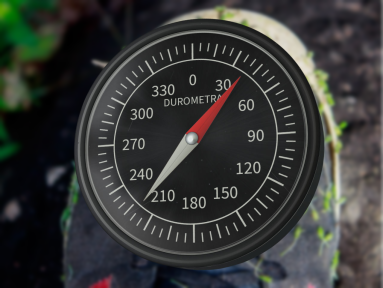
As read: 40 °
